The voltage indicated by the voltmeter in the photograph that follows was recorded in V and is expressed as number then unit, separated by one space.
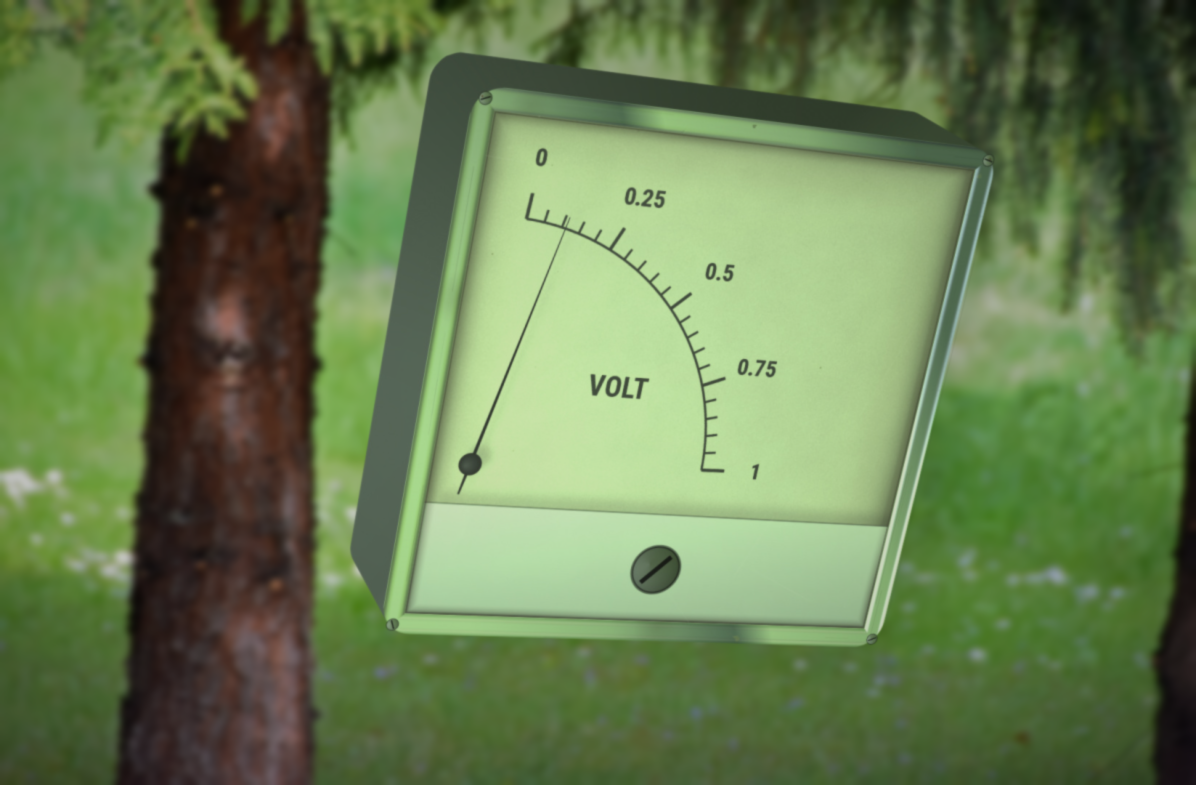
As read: 0.1 V
